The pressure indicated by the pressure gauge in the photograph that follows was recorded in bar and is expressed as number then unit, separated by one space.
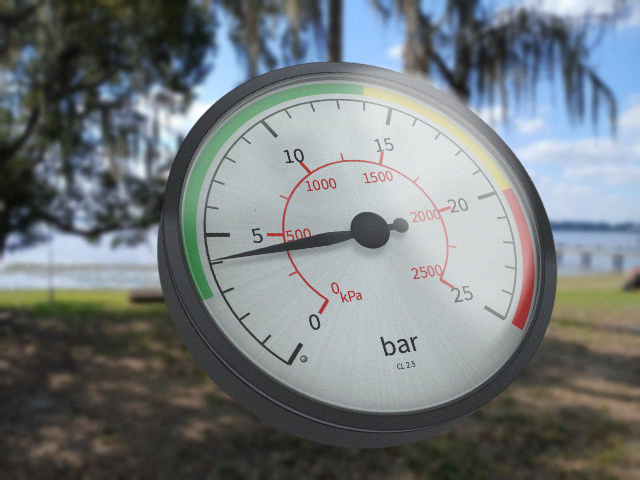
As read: 4 bar
